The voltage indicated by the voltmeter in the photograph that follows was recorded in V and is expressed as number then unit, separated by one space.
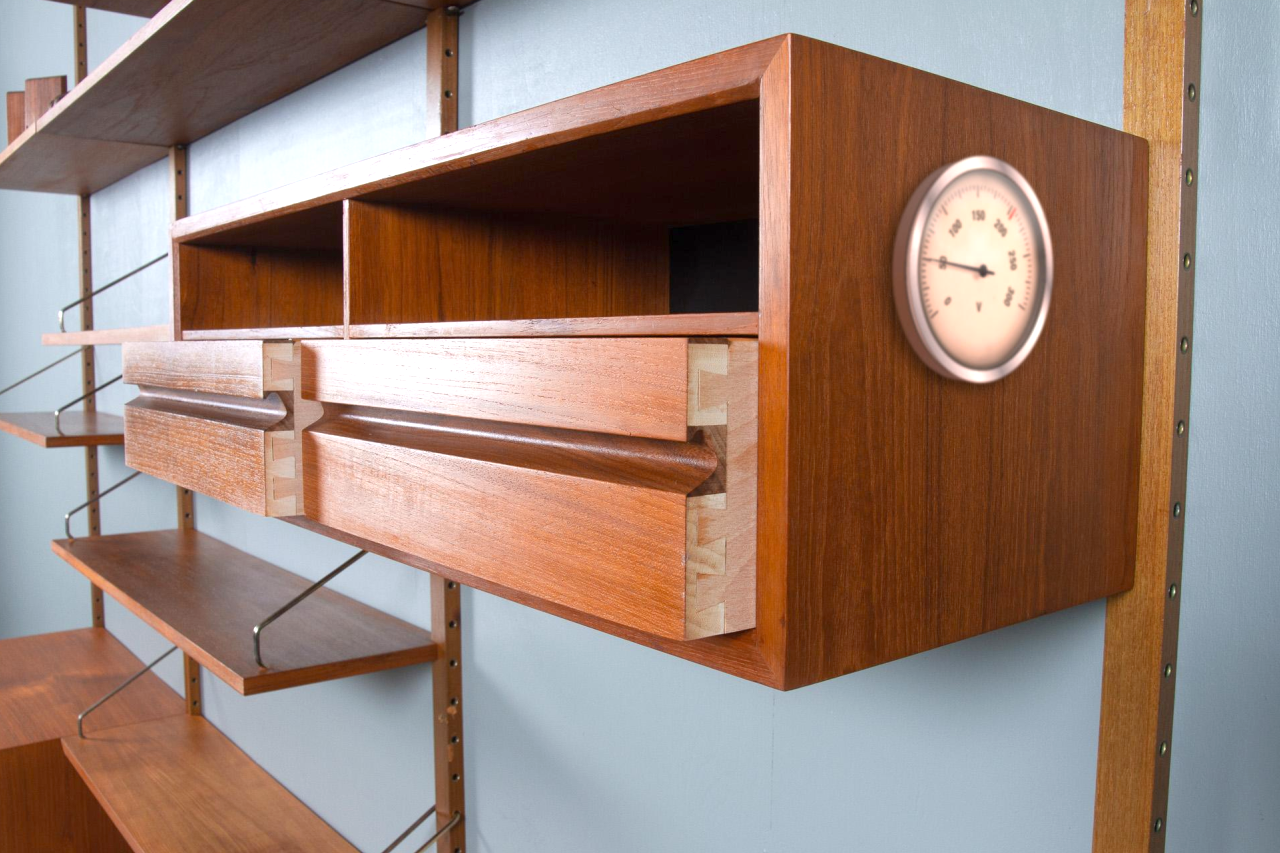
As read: 50 V
